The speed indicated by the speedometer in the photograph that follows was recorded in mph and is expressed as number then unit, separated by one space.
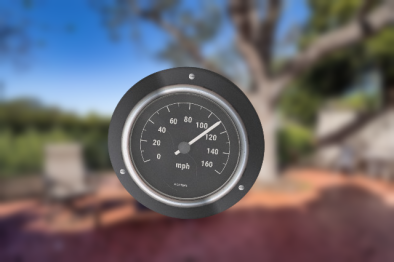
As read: 110 mph
